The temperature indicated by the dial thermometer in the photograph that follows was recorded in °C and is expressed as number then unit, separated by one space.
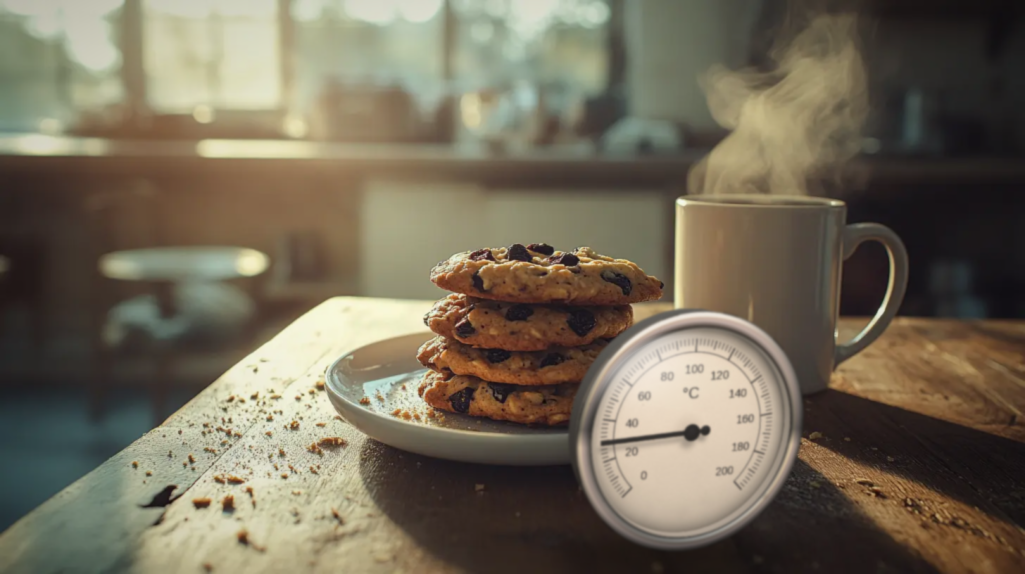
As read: 30 °C
